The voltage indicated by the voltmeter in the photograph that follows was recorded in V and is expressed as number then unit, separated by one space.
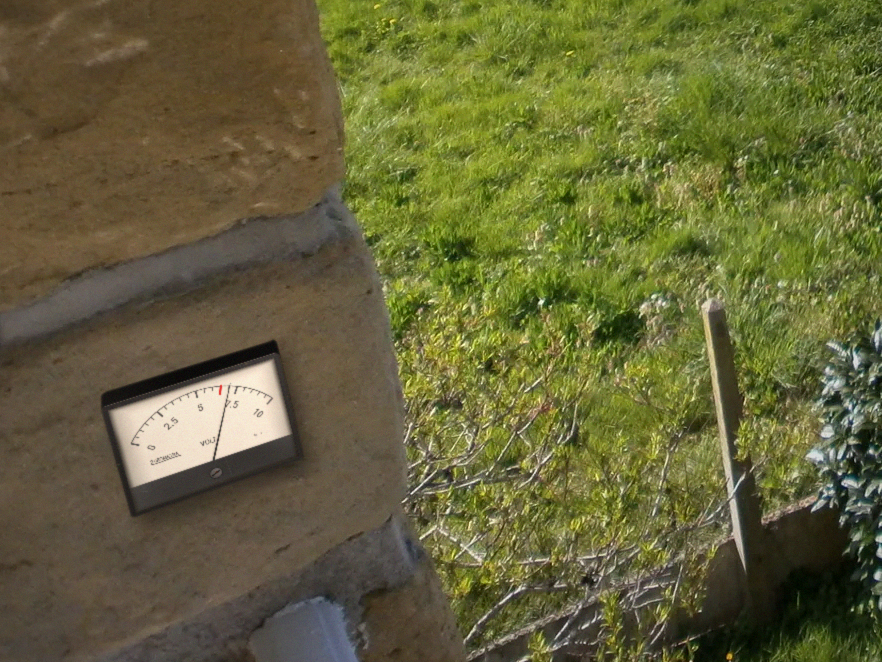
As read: 7 V
